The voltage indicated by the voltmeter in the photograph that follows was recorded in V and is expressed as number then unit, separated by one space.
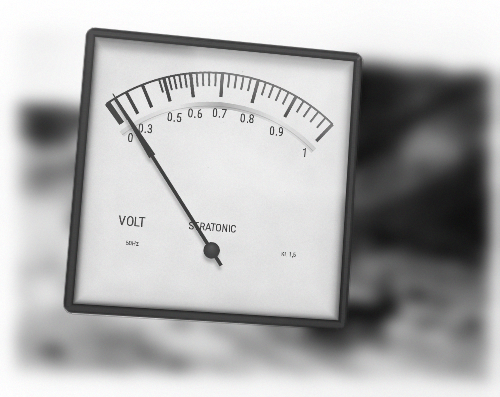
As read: 0.2 V
